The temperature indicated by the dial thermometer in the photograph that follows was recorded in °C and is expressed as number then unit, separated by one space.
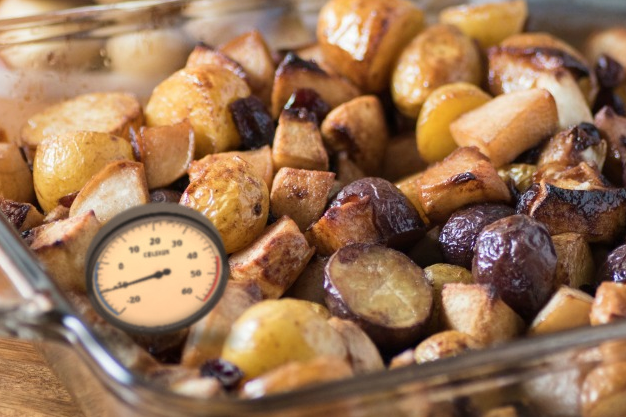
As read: -10 °C
